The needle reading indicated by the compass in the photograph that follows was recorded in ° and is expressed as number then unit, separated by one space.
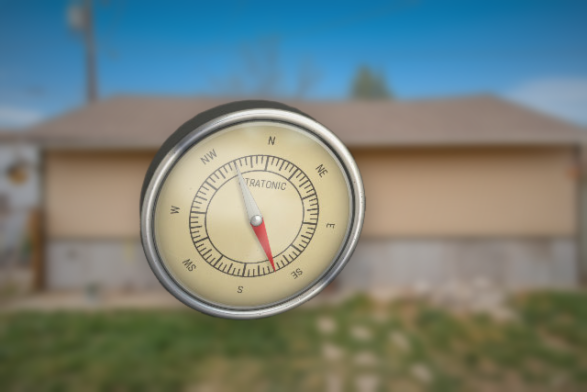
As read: 150 °
